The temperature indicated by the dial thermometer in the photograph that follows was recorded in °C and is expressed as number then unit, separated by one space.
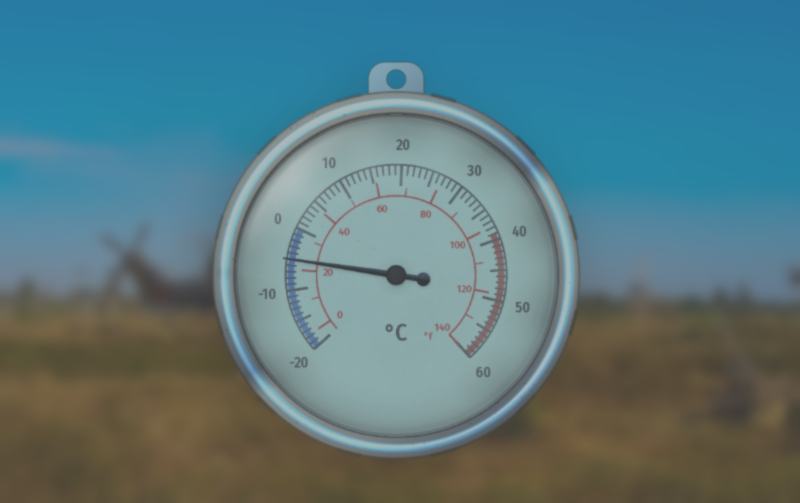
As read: -5 °C
